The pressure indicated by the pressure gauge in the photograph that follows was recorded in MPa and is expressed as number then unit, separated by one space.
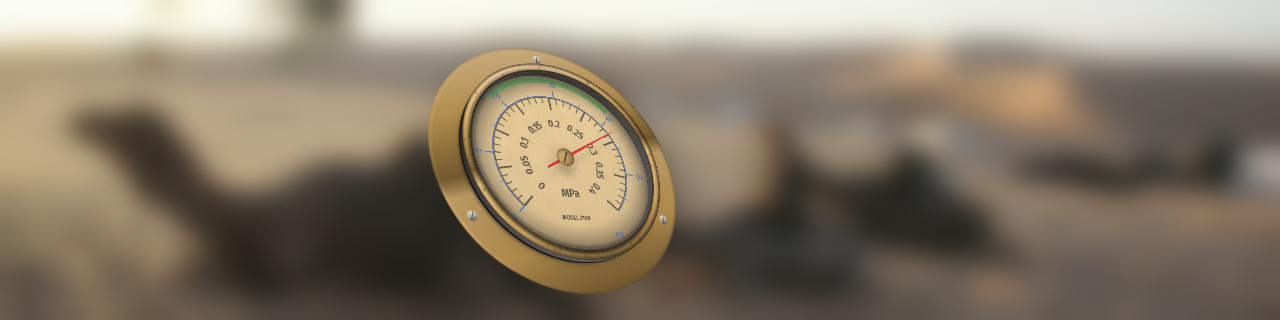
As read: 0.29 MPa
